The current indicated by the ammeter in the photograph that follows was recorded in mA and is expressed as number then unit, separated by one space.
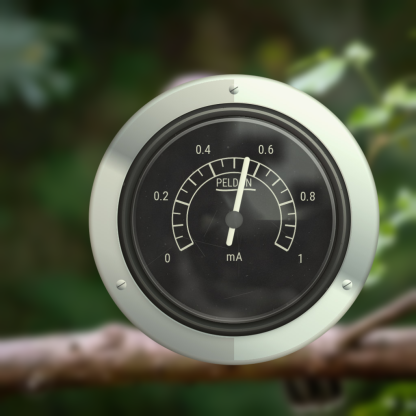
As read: 0.55 mA
